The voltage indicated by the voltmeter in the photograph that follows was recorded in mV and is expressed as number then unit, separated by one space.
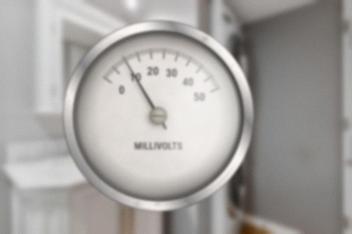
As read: 10 mV
